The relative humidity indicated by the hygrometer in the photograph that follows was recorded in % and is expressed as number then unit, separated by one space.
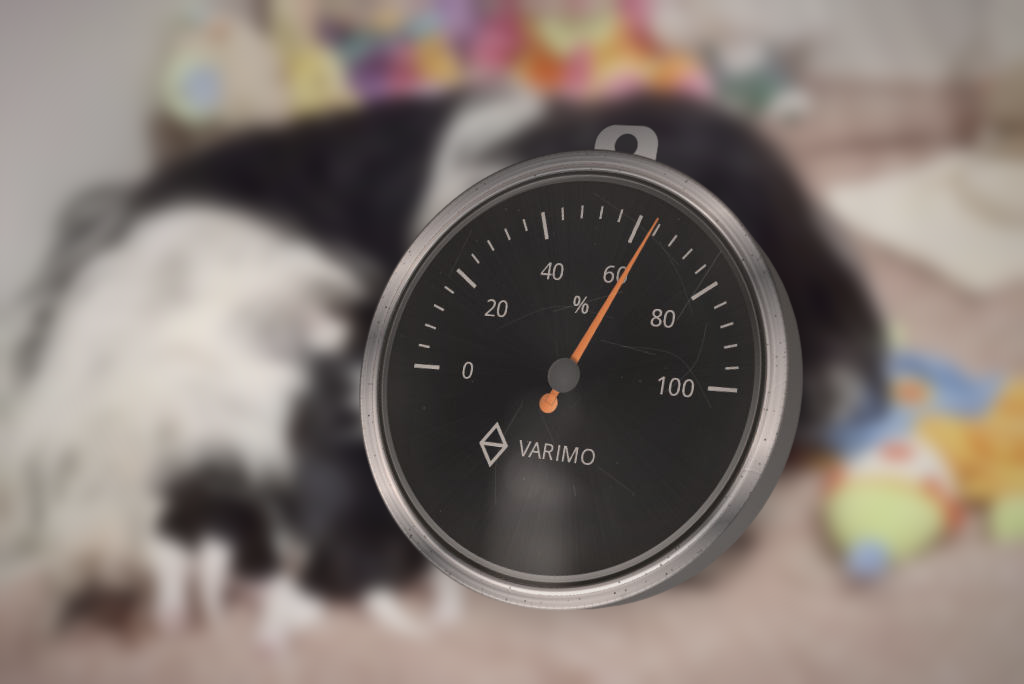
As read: 64 %
